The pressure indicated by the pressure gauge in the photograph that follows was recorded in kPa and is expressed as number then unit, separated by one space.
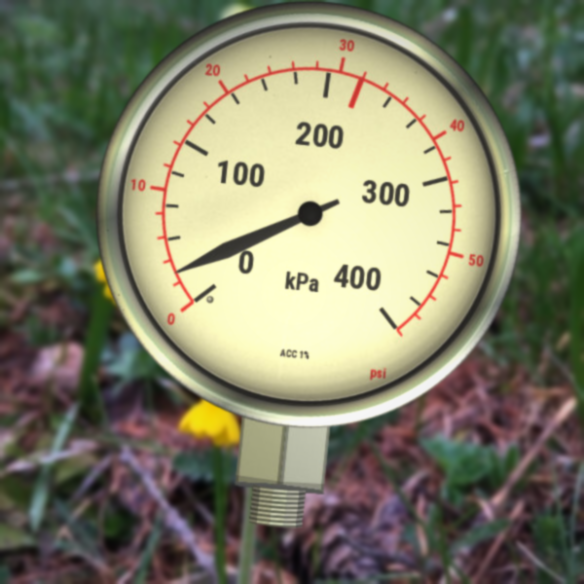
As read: 20 kPa
